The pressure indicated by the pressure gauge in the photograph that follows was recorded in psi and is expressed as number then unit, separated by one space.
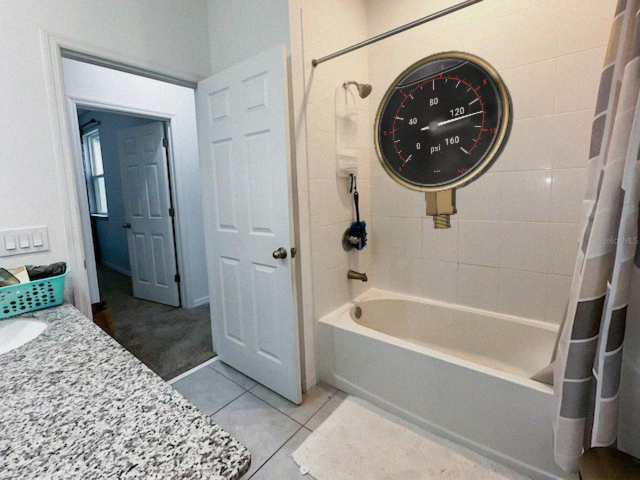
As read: 130 psi
